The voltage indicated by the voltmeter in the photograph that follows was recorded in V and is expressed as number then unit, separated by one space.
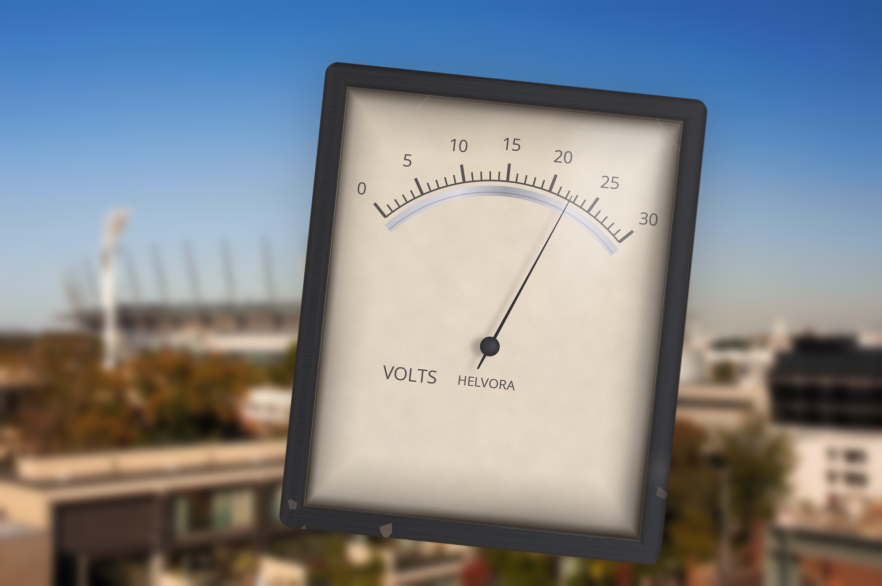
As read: 22.5 V
